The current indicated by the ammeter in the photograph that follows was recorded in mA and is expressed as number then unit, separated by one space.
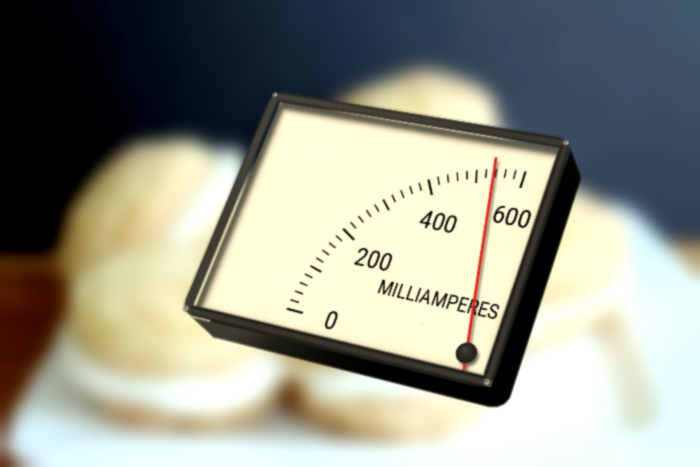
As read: 540 mA
